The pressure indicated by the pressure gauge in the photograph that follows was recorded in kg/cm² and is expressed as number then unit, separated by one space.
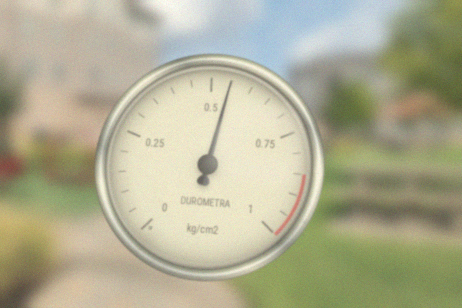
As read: 0.55 kg/cm²
